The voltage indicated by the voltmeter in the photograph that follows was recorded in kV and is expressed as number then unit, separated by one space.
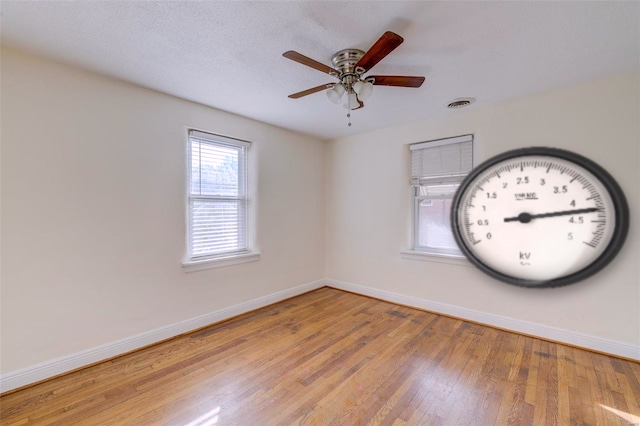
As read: 4.25 kV
